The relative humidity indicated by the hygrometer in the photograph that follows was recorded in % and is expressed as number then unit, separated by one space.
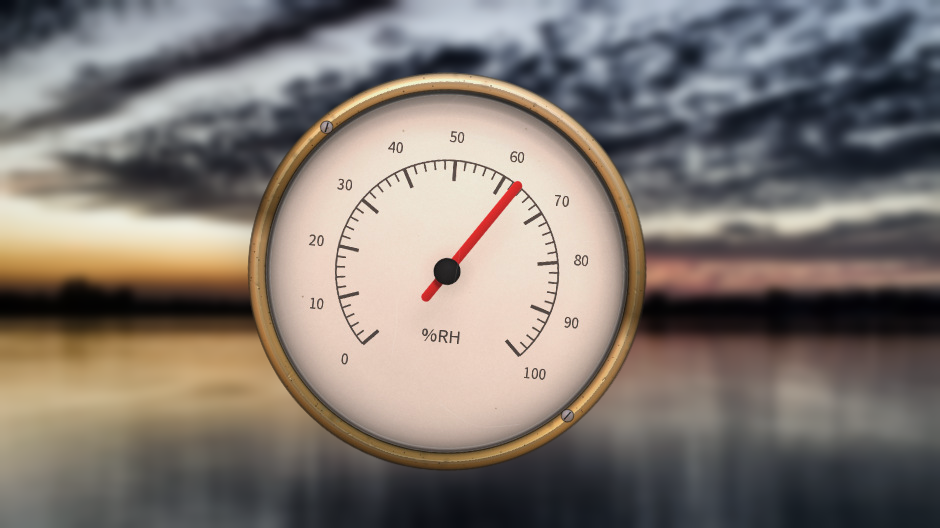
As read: 63 %
